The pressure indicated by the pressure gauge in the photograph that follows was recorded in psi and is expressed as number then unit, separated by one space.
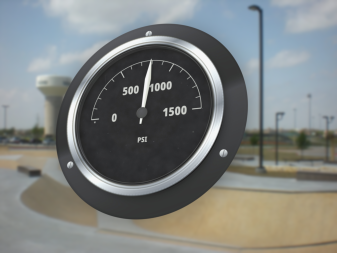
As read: 800 psi
